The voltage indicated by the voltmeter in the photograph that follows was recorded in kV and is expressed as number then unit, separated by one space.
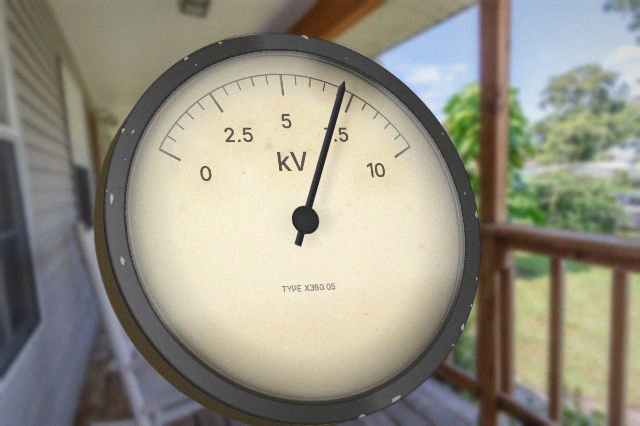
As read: 7 kV
